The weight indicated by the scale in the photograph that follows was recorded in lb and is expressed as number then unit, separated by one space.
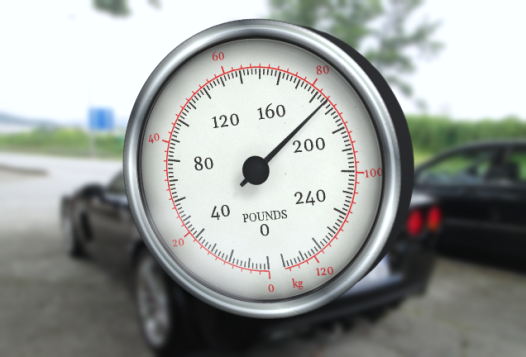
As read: 186 lb
